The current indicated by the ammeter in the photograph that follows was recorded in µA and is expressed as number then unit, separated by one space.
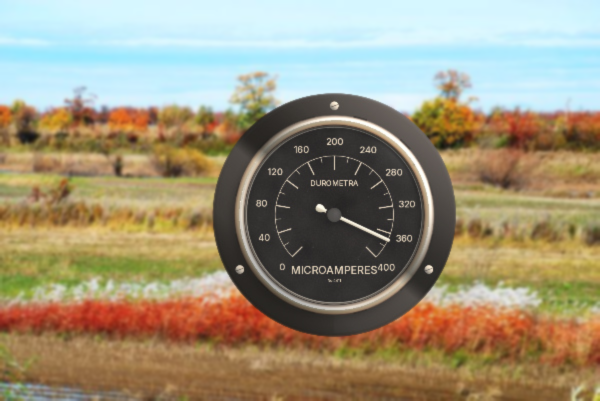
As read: 370 µA
